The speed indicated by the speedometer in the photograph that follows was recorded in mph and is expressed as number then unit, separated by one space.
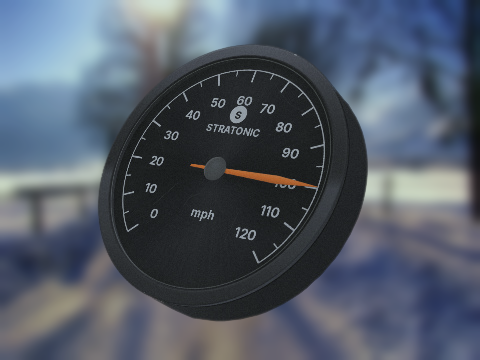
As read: 100 mph
